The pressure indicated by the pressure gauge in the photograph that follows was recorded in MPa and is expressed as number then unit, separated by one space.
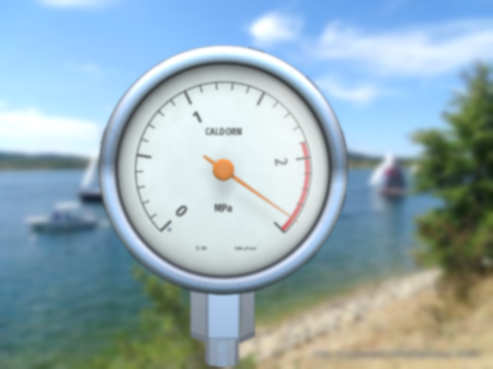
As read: 2.4 MPa
